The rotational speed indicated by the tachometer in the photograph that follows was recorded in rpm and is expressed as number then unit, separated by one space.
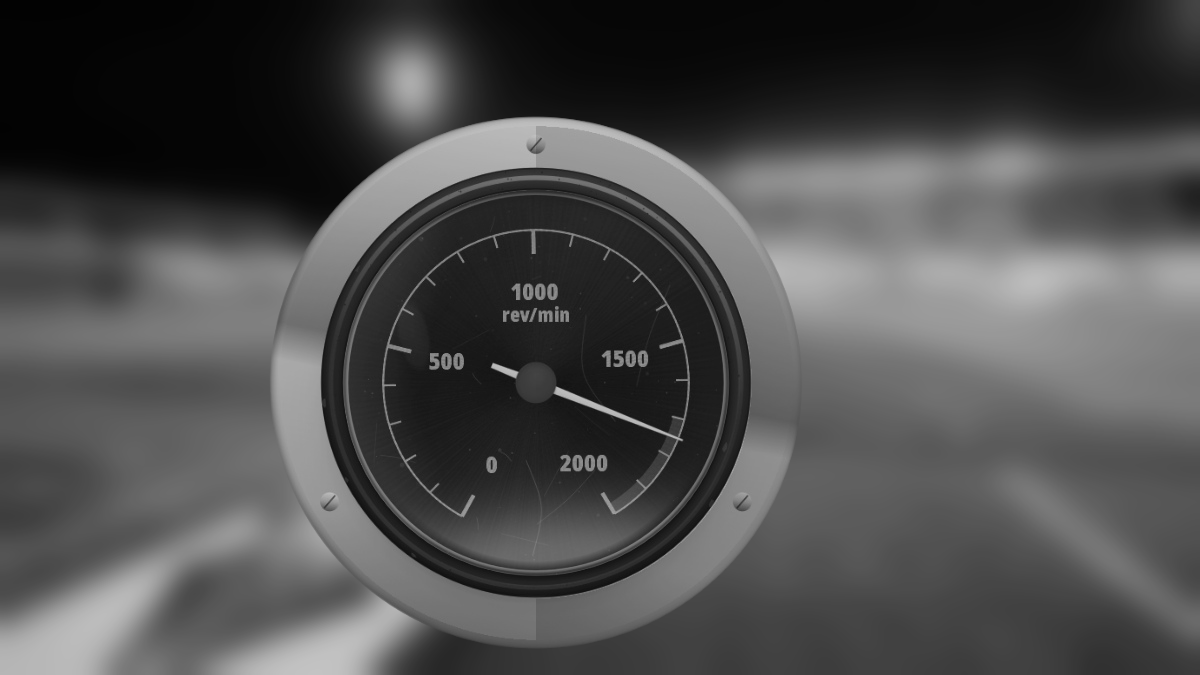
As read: 1750 rpm
